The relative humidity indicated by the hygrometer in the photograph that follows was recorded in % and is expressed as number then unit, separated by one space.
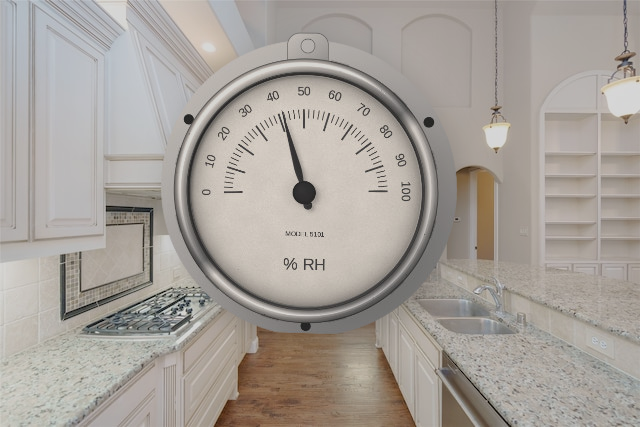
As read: 42 %
